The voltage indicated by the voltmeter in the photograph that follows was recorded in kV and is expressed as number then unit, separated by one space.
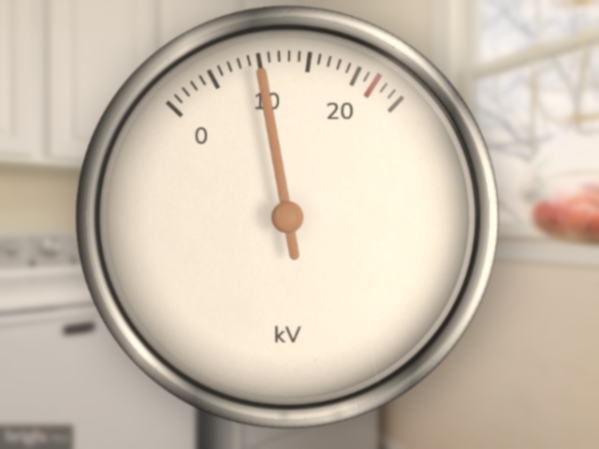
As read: 10 kV
